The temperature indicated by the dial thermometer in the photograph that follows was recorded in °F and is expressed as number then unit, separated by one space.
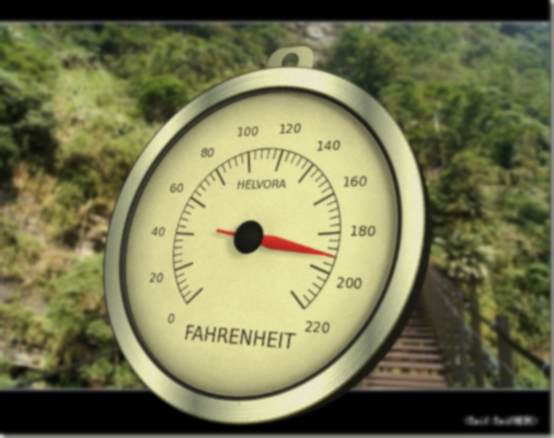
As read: 192 °F
